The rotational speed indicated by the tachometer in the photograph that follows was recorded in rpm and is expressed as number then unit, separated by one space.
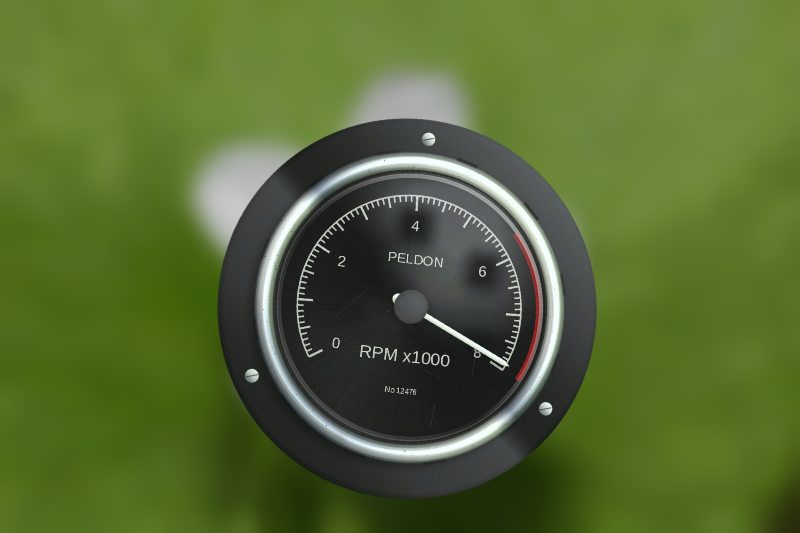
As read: 7900 rpm
